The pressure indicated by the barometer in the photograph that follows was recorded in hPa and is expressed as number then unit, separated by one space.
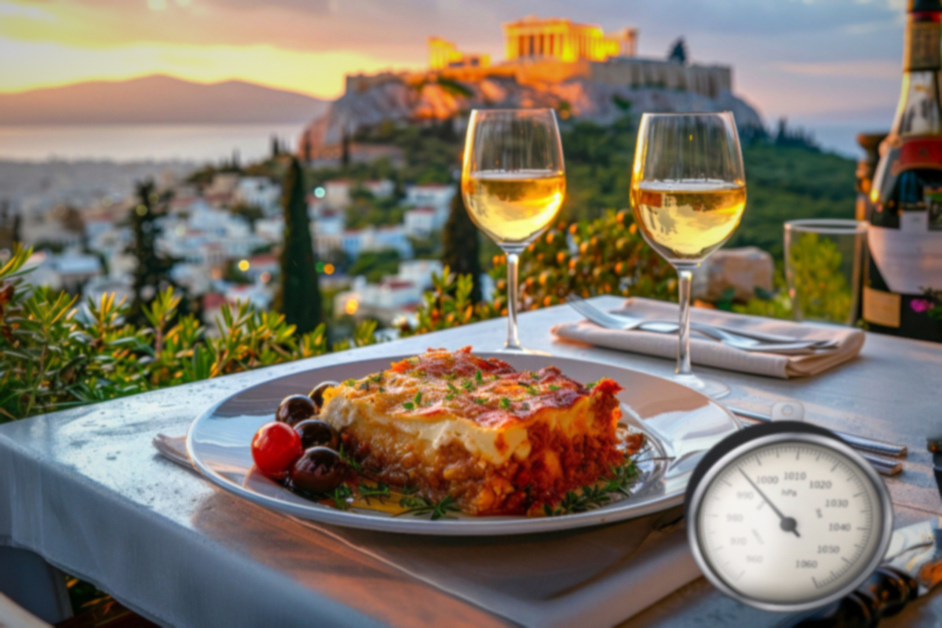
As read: 995 hPa
